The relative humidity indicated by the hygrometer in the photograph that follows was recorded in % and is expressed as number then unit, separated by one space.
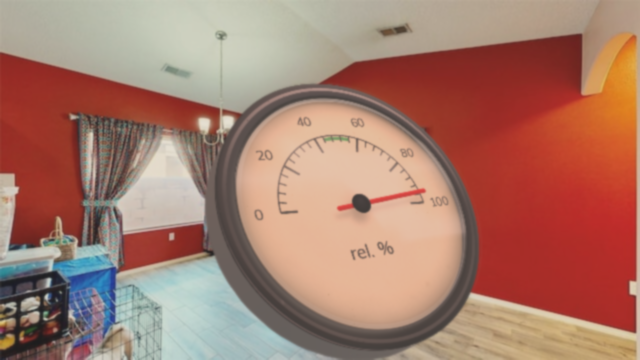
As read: 96 %
